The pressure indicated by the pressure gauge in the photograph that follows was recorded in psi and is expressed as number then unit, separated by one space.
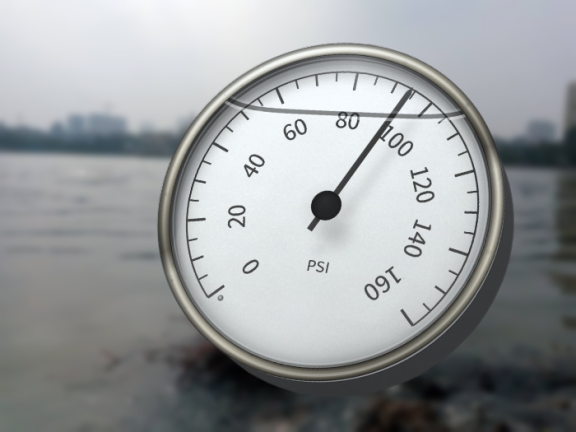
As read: 95 psi
